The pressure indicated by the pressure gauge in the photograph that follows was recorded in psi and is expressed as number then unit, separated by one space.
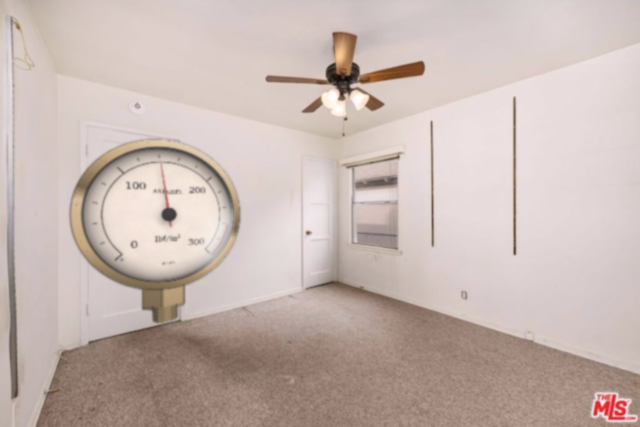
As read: 140 psi
